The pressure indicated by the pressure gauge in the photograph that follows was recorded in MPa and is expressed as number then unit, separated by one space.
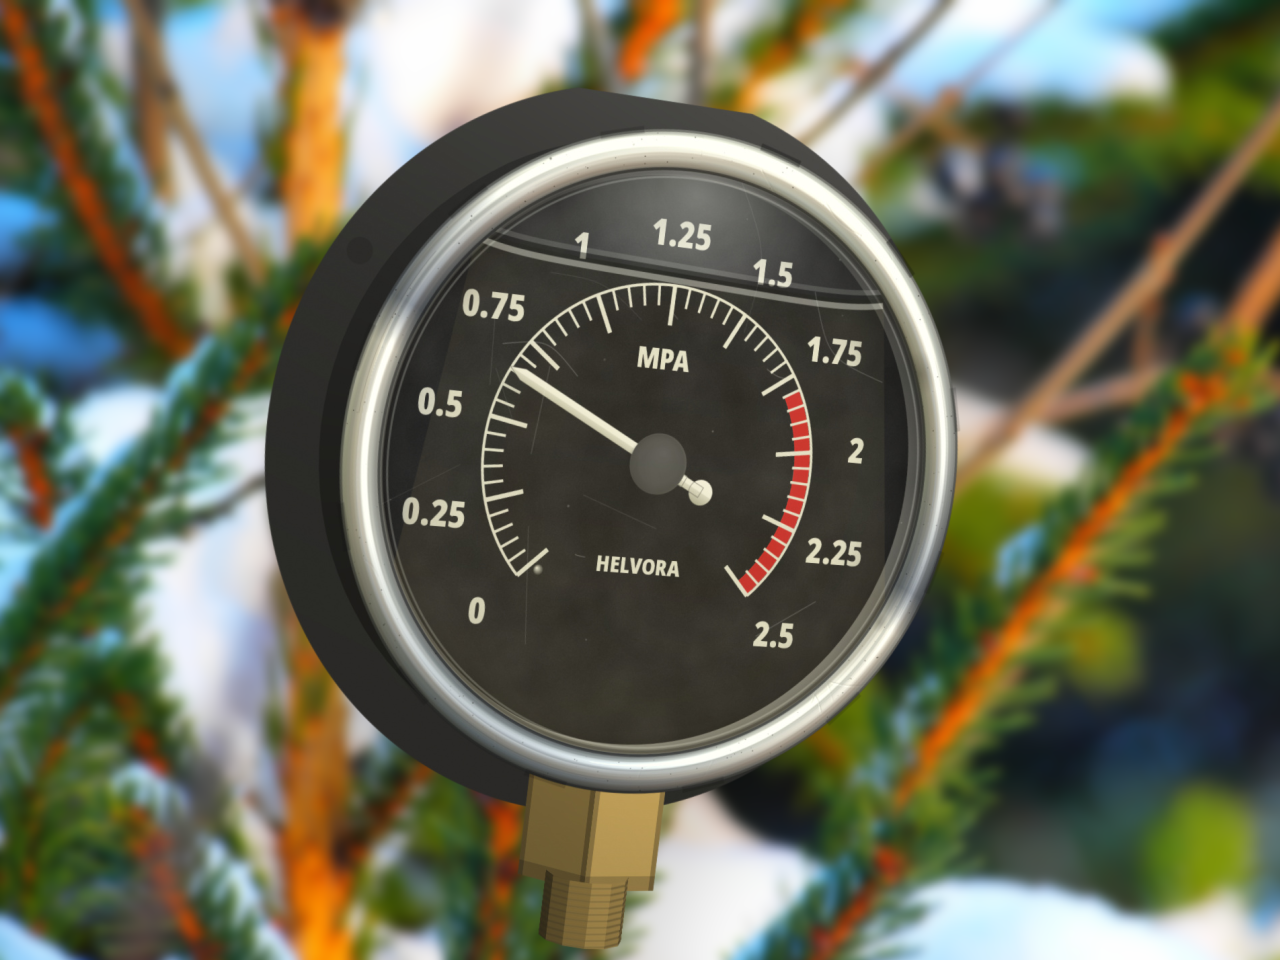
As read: 0.65 MPa
